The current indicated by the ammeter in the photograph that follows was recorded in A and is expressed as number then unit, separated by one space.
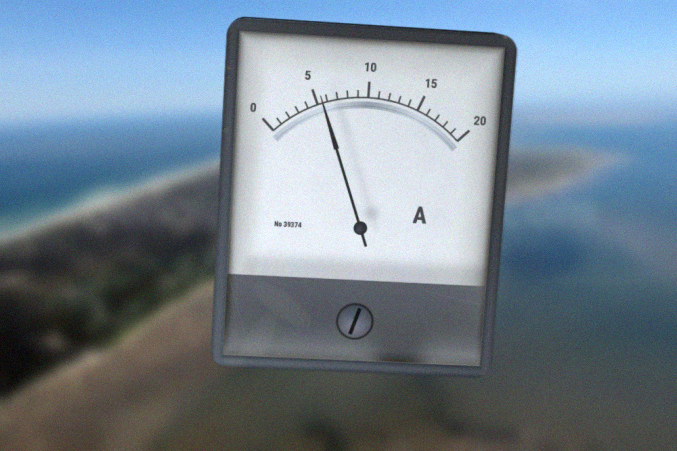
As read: 5.5 A
